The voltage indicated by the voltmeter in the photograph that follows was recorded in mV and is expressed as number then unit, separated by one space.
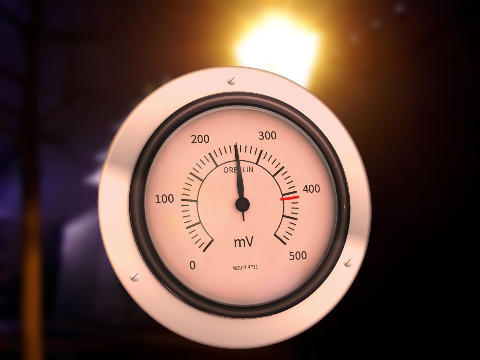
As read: 250 mV
